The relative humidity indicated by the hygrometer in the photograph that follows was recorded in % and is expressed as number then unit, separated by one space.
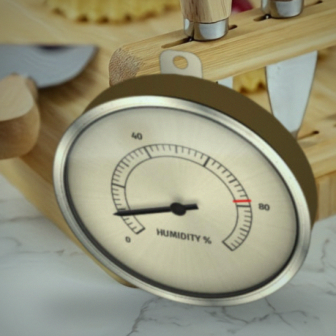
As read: 10 %
